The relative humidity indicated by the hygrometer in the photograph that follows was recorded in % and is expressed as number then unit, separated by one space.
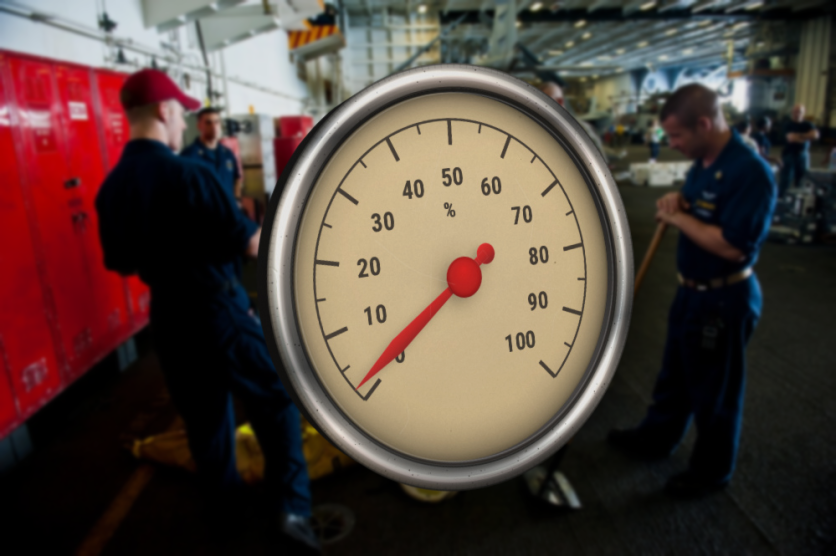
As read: 2.5 %
